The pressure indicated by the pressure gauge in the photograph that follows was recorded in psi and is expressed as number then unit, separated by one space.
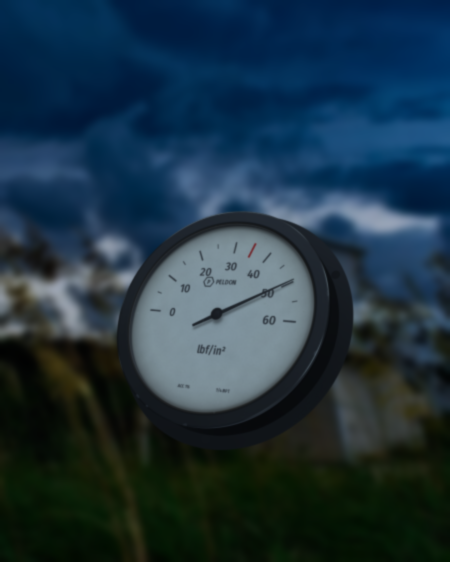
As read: 50 psi
